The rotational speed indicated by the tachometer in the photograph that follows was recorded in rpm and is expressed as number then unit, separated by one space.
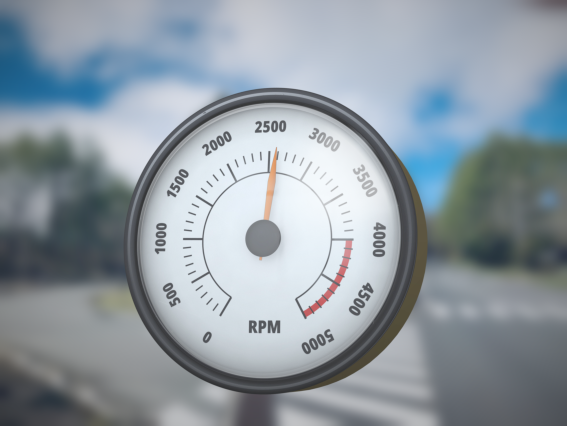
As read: 2600 rpm
